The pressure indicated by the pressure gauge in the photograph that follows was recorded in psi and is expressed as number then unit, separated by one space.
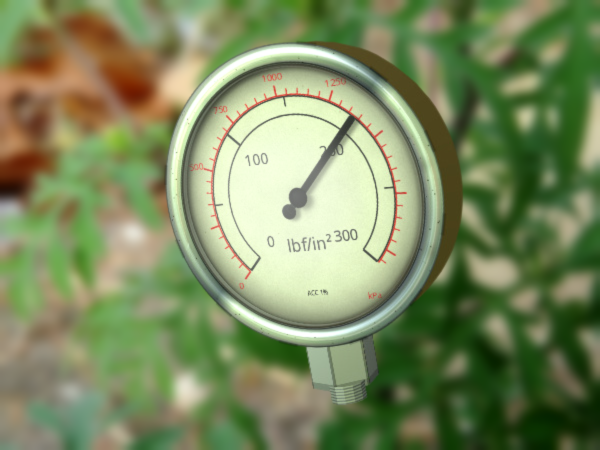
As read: 200 psi
